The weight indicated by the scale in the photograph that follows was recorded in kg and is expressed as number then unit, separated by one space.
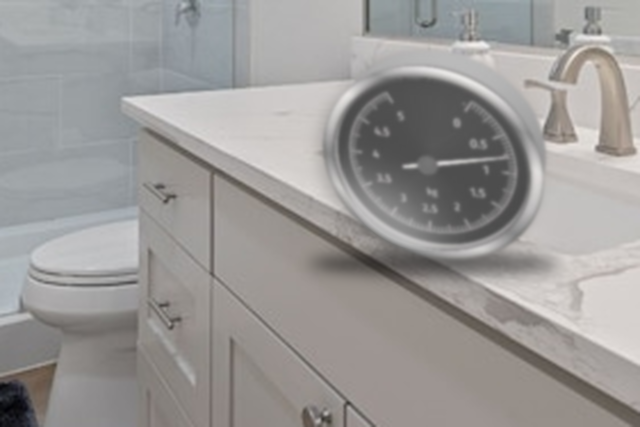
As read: 0.75 kg
